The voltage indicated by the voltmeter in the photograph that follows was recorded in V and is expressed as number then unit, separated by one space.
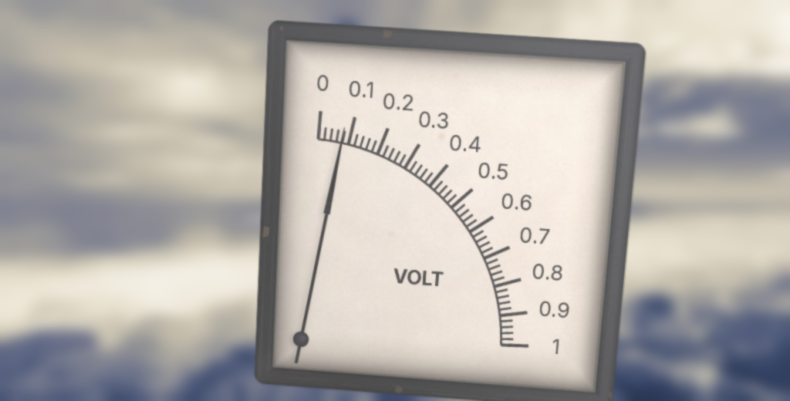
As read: 0.08 V
